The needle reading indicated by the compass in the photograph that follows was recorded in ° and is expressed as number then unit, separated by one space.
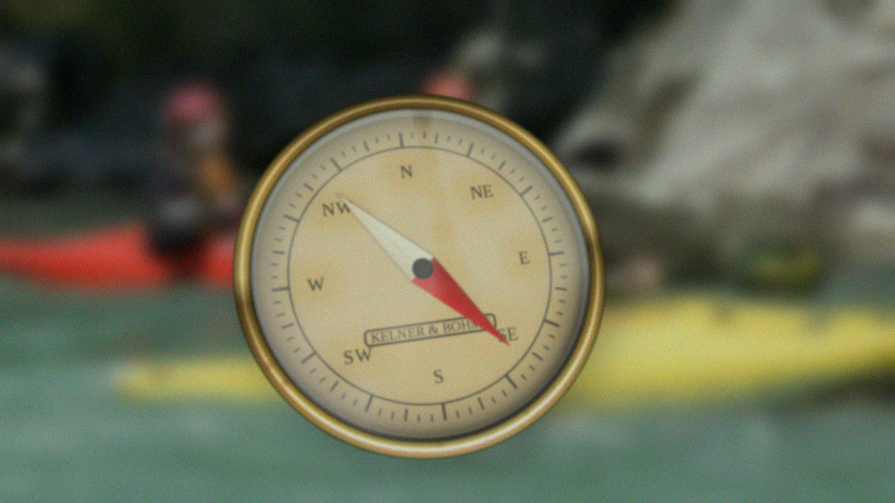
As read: 140 °
